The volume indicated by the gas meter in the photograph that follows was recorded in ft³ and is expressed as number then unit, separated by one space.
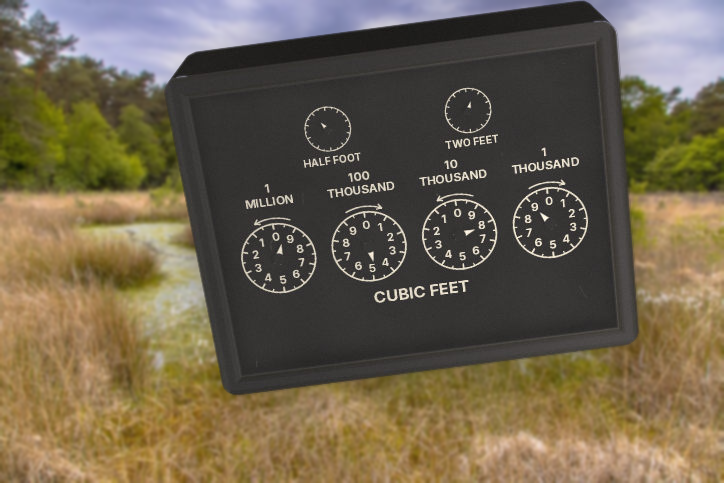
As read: 947900 ft³
